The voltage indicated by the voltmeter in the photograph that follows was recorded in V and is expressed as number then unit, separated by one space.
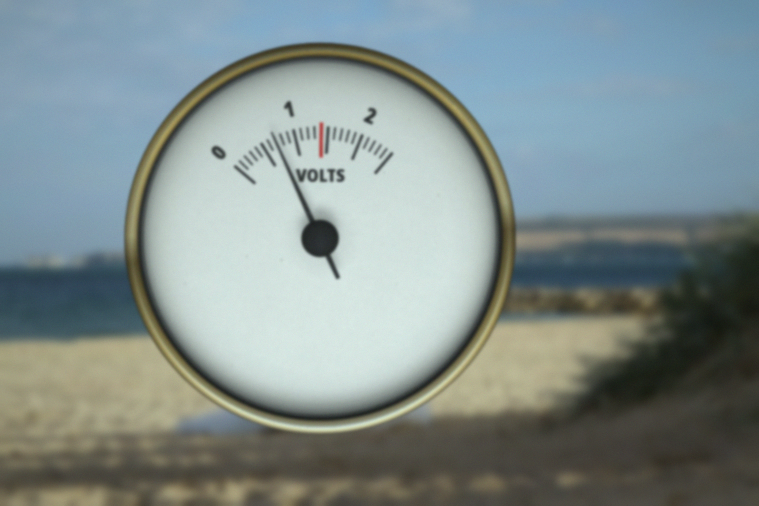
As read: 0.7 V
